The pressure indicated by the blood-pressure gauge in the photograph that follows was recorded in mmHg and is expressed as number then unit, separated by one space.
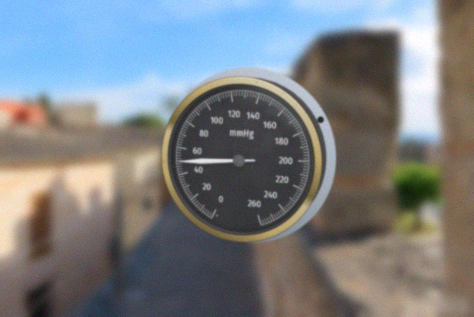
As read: 50 mmHg
